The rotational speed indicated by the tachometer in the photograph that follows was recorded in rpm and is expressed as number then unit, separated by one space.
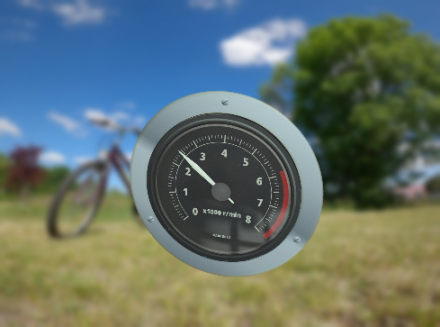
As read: 2500 rpm
